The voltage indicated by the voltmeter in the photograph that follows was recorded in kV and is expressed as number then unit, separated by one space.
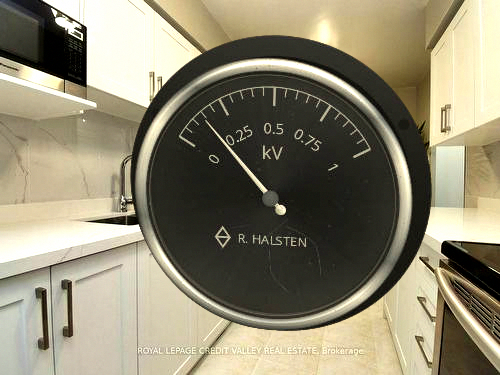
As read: 0.15 kV
